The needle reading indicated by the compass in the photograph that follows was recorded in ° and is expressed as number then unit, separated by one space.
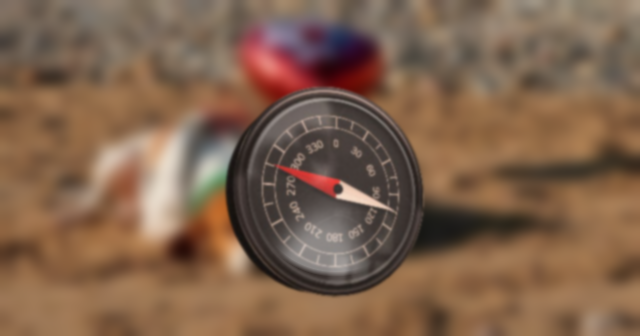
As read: 285 °
